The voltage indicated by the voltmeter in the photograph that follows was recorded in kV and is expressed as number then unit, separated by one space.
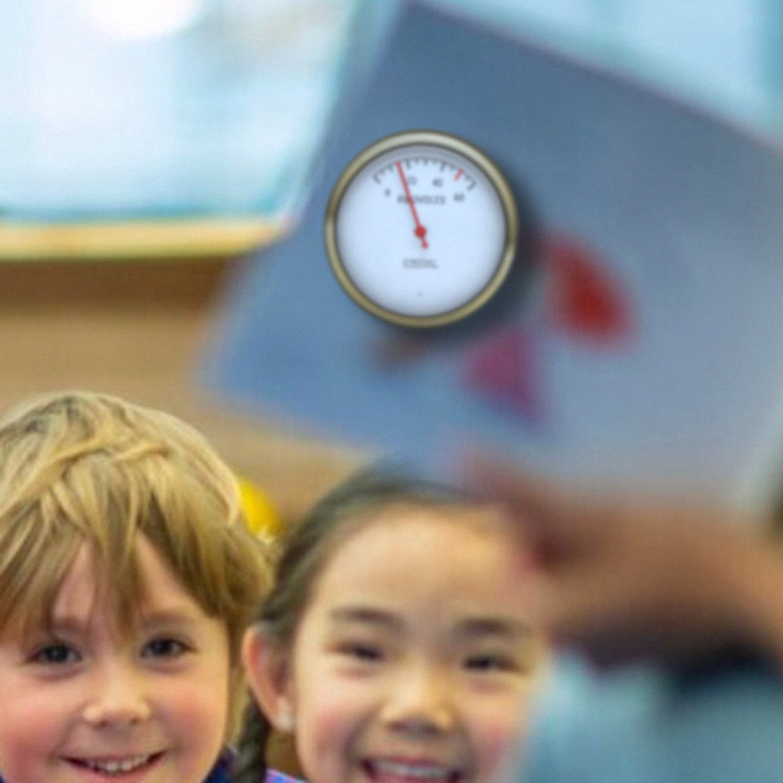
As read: 15 kV
